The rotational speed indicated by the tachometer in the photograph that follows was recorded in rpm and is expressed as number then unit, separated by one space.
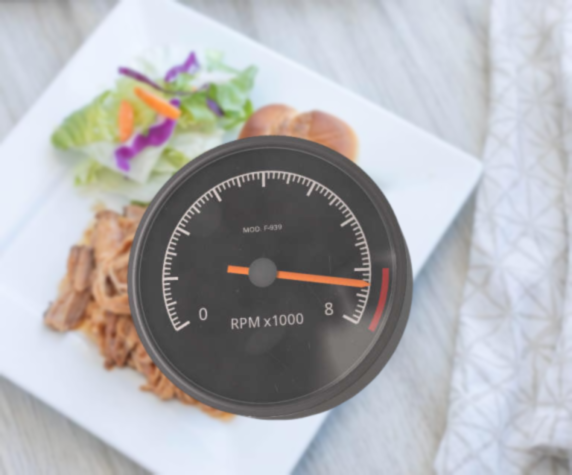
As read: 7300 rpm
